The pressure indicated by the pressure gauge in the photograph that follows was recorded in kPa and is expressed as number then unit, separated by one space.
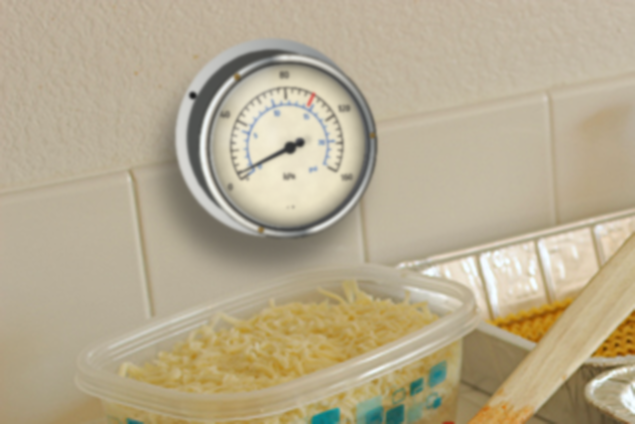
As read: 5 kPa
